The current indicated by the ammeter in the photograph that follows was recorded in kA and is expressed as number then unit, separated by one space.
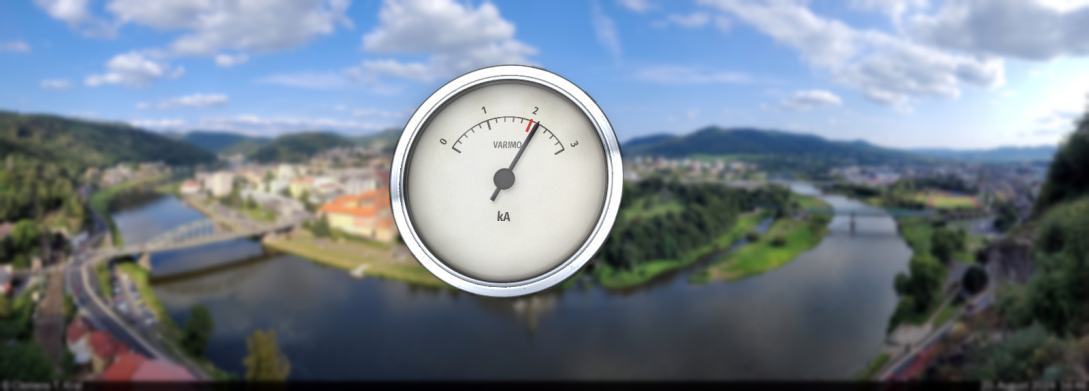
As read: 2.2 kA
